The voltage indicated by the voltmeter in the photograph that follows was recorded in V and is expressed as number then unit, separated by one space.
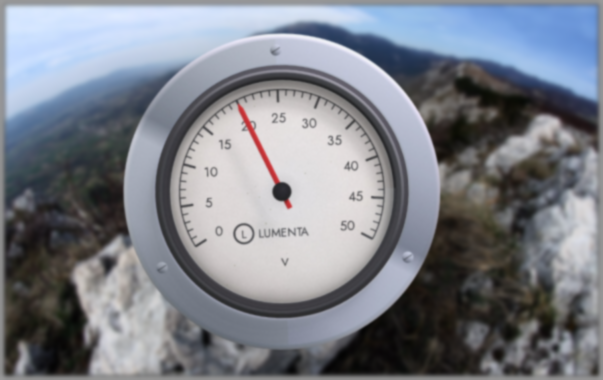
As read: 20 V
